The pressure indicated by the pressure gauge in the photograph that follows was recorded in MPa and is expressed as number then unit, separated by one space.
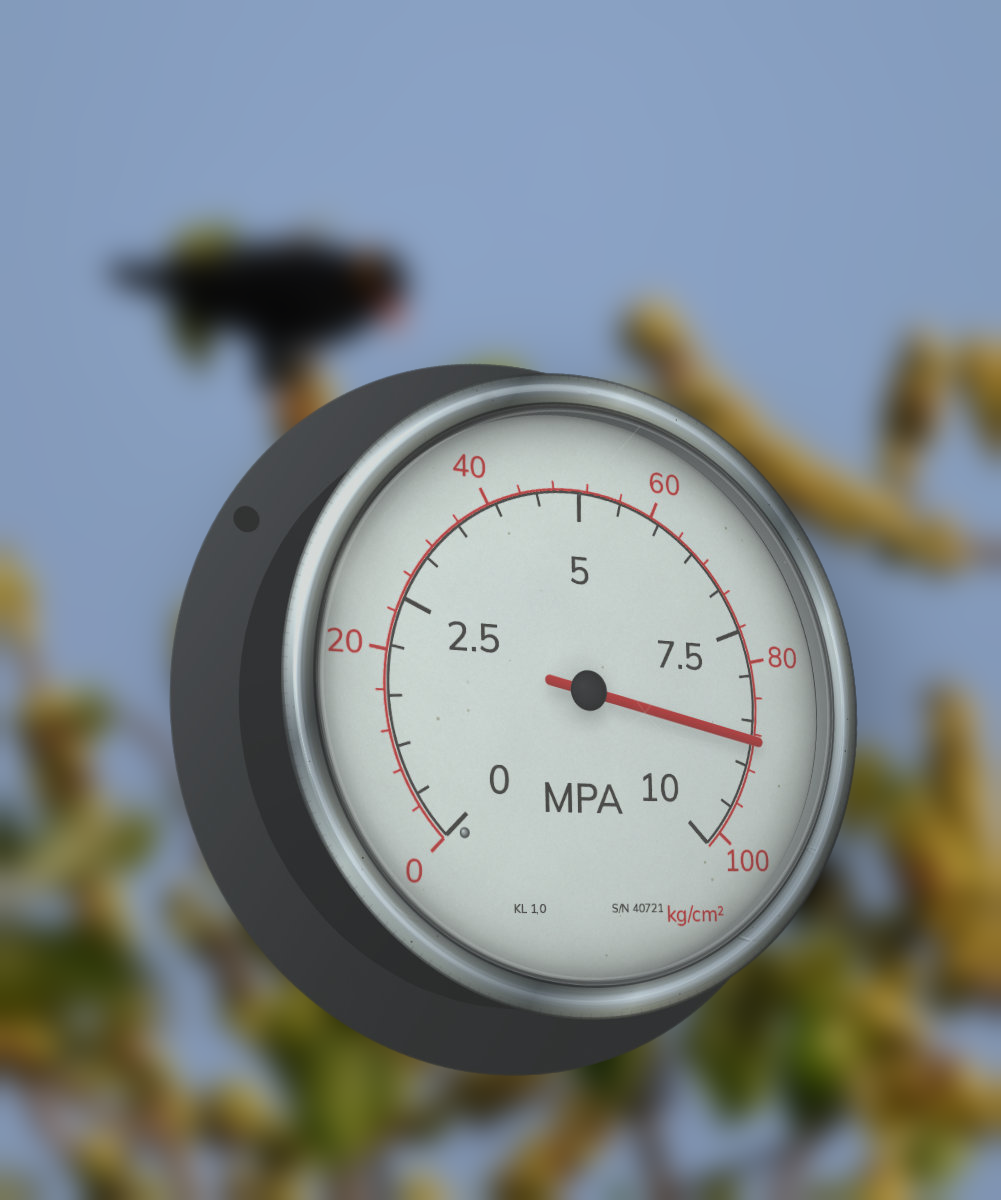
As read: 8.75 MPa
